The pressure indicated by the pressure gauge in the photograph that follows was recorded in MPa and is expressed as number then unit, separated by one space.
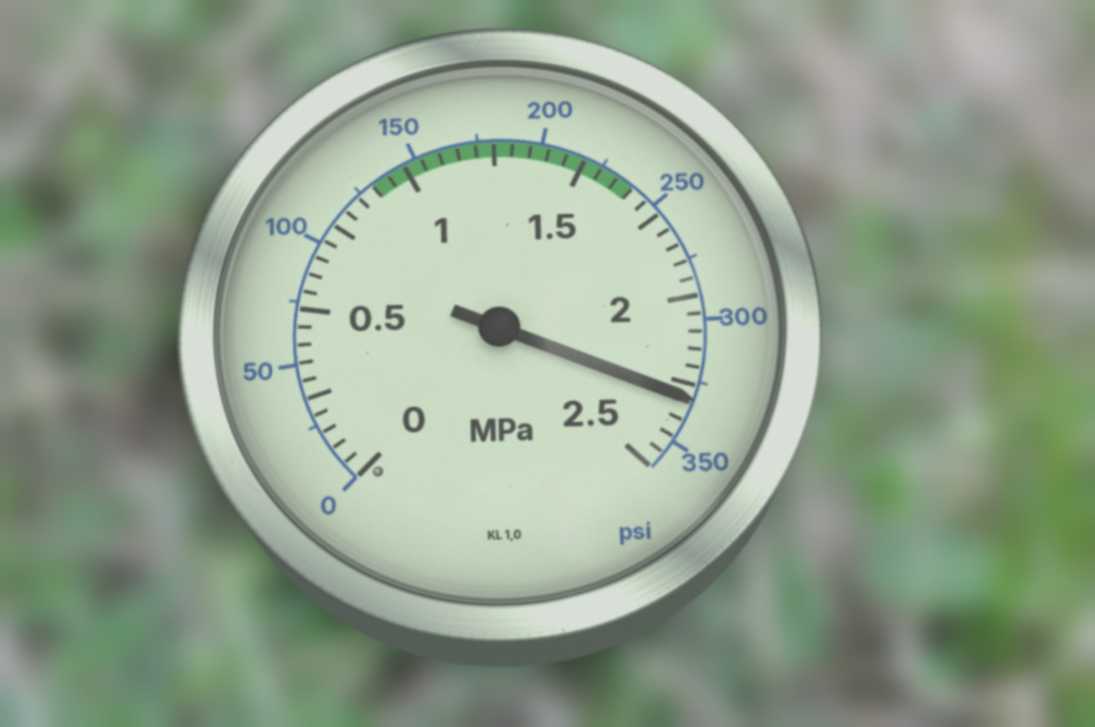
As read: 2.3 MPa
